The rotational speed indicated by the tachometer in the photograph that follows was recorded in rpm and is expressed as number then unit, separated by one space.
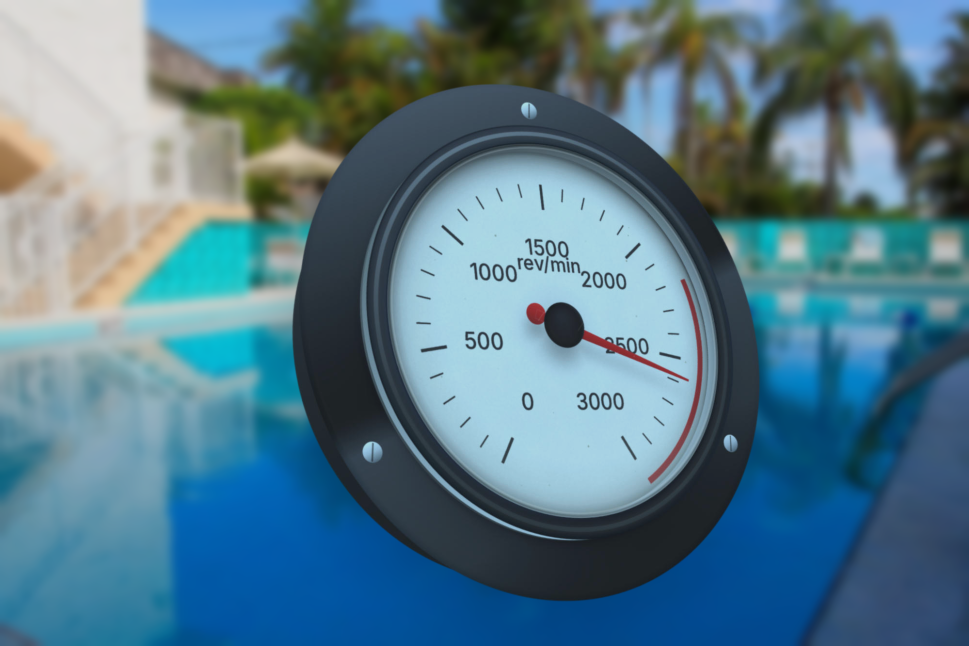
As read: 2600 rpm
